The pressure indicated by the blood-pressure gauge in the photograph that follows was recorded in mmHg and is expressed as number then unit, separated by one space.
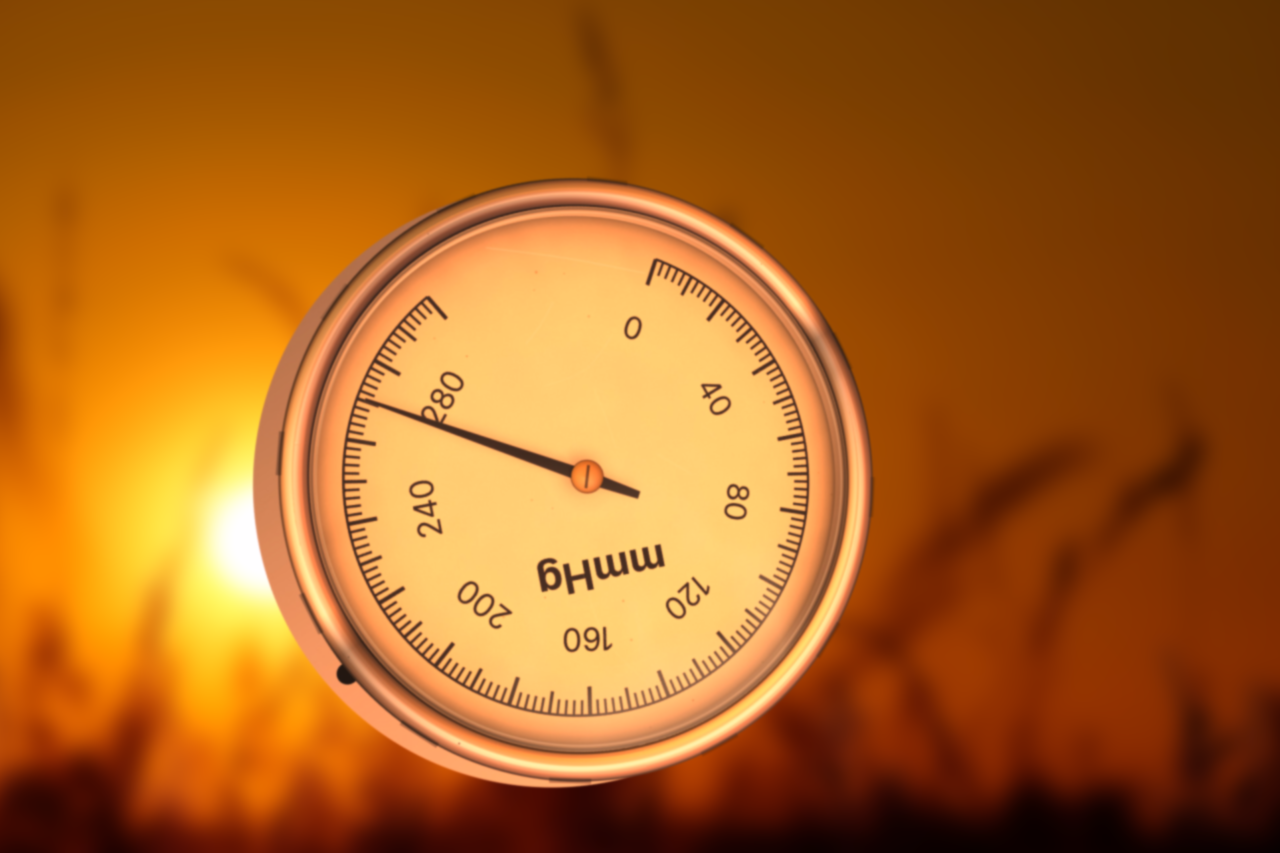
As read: 270 mmHg
